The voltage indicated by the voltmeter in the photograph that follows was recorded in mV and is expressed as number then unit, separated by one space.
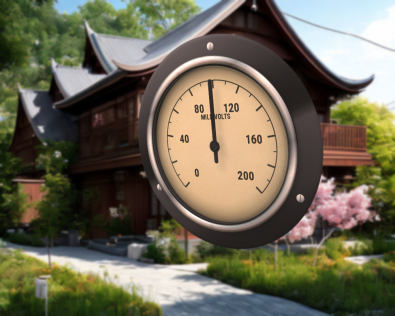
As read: 100 mV
